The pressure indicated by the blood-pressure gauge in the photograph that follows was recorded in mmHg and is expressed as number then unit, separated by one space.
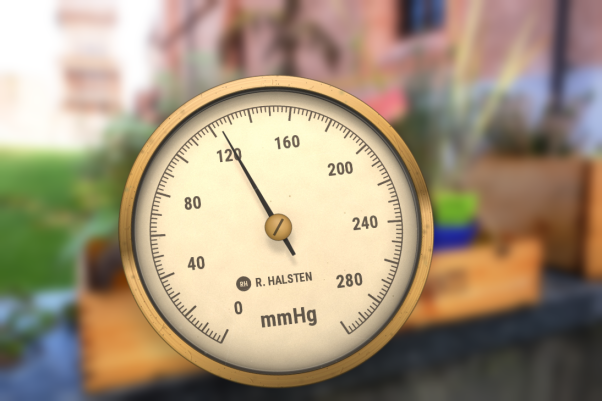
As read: 124 mmHg
